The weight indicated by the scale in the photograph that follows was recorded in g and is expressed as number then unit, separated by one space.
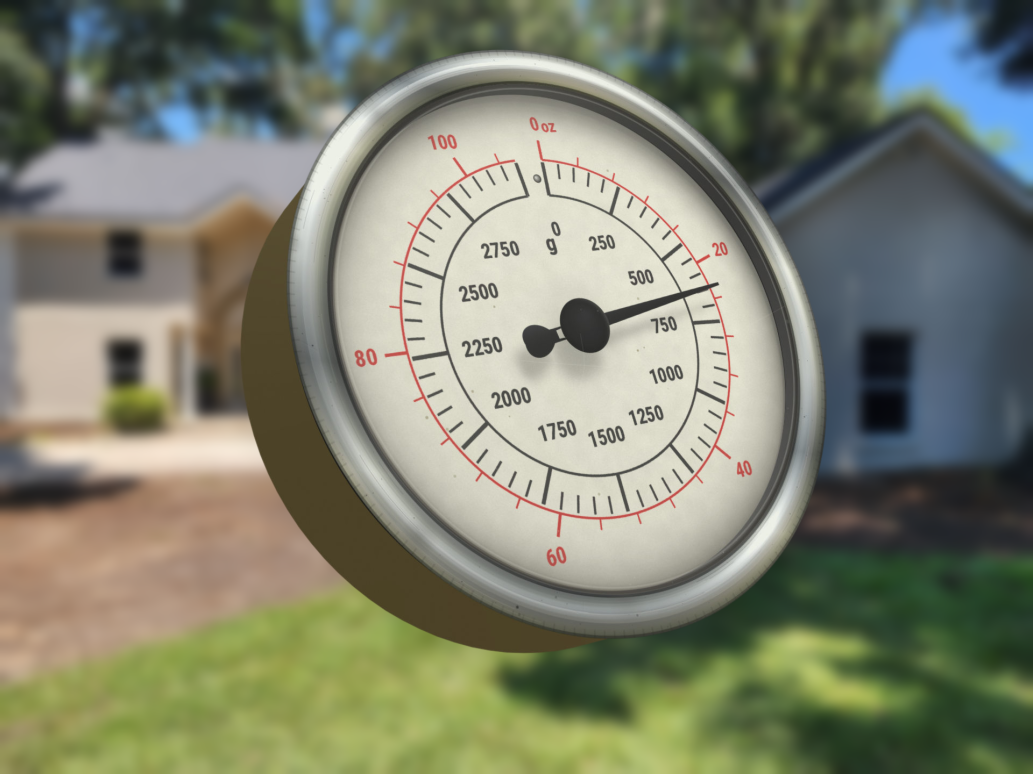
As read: 650 g
